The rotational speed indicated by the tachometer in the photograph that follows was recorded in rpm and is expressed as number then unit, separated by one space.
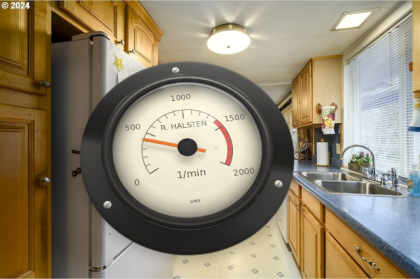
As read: 400 rpm
